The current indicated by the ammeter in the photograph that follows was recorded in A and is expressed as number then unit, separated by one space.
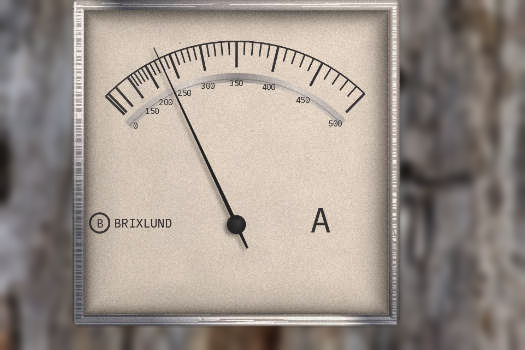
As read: 230 A
